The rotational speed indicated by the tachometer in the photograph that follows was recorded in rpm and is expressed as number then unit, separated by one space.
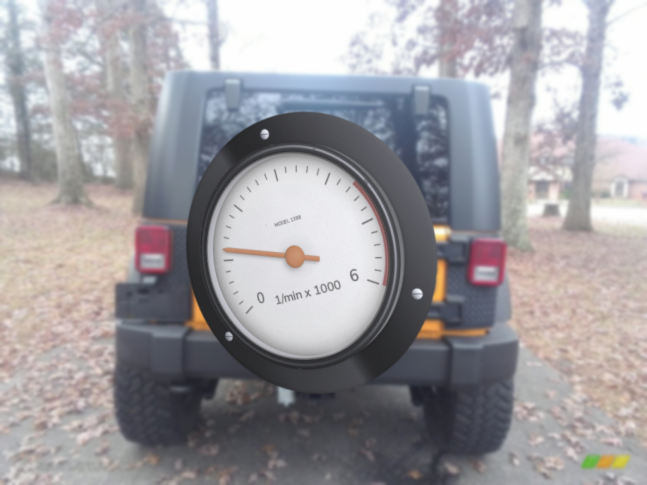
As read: 1200 rpm
